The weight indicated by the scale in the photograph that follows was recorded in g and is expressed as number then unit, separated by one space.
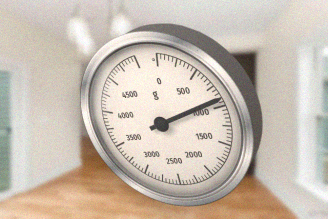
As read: 900 g
